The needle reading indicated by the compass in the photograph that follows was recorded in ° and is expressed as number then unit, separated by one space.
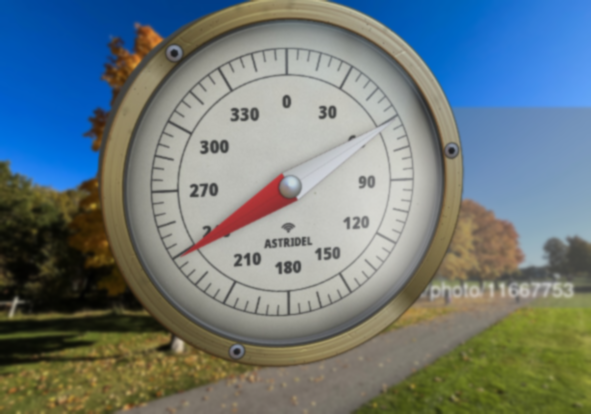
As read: 240 °
